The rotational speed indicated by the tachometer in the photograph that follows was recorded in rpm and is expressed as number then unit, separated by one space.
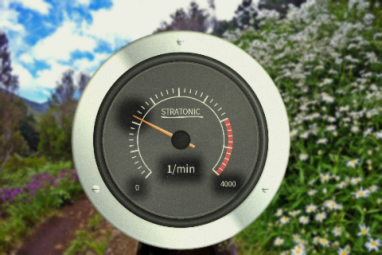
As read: 1100 rpm
